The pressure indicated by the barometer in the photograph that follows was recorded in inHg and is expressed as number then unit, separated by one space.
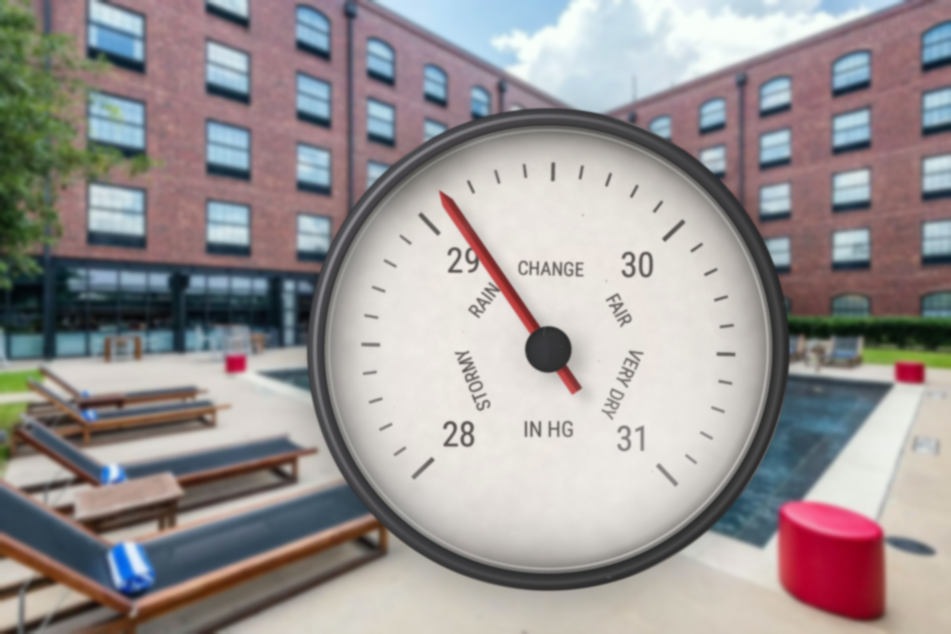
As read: 29.1 inHg
